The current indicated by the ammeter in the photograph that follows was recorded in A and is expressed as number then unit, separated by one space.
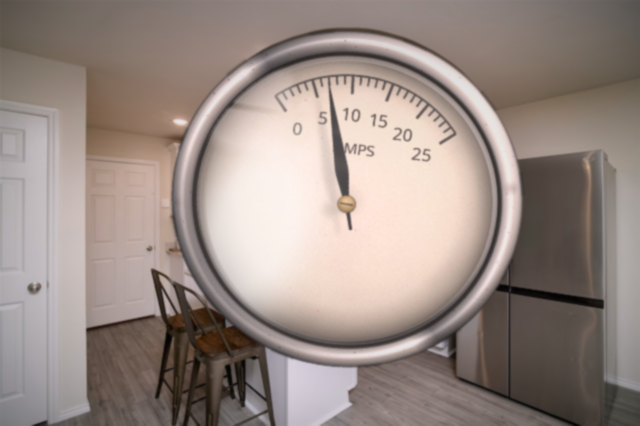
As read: 7 A
